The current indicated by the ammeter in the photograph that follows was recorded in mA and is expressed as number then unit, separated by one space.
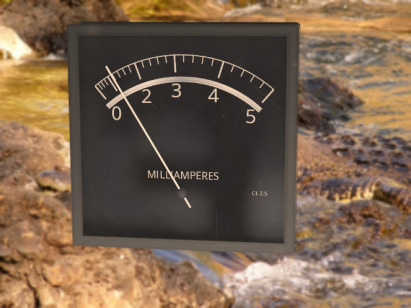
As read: 1.2 mA
